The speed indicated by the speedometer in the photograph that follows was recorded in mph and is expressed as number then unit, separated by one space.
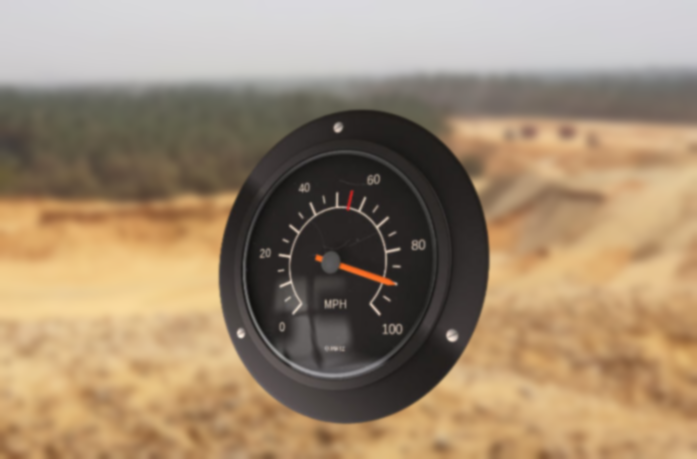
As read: 90 mph
